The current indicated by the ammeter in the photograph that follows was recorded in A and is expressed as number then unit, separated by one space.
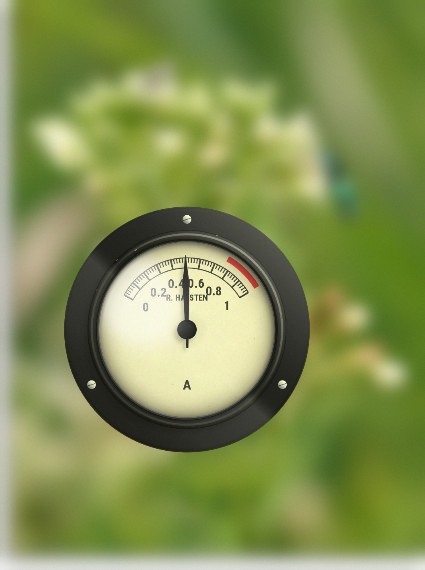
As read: 0.5 A
